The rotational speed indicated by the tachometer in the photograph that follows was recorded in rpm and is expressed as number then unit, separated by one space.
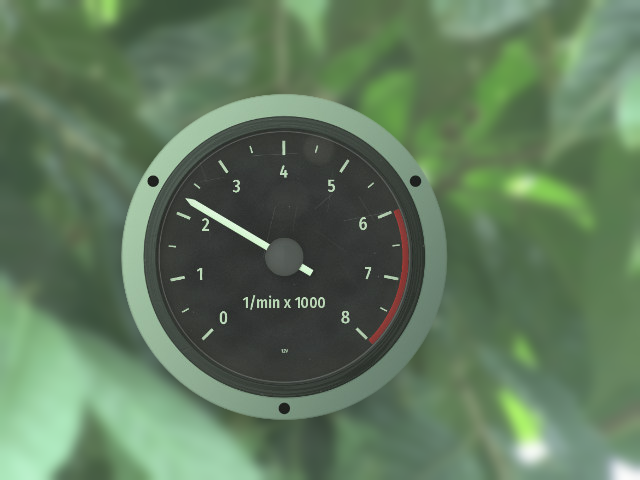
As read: 2250 rpm
